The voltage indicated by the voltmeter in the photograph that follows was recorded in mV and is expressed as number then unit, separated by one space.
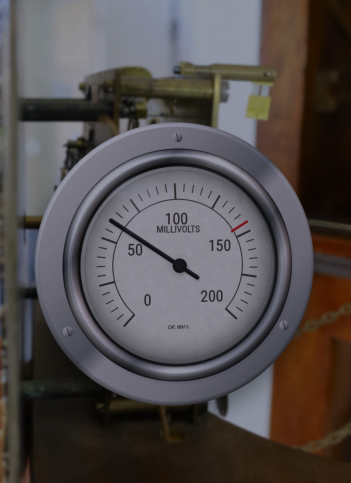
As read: 60 mV
